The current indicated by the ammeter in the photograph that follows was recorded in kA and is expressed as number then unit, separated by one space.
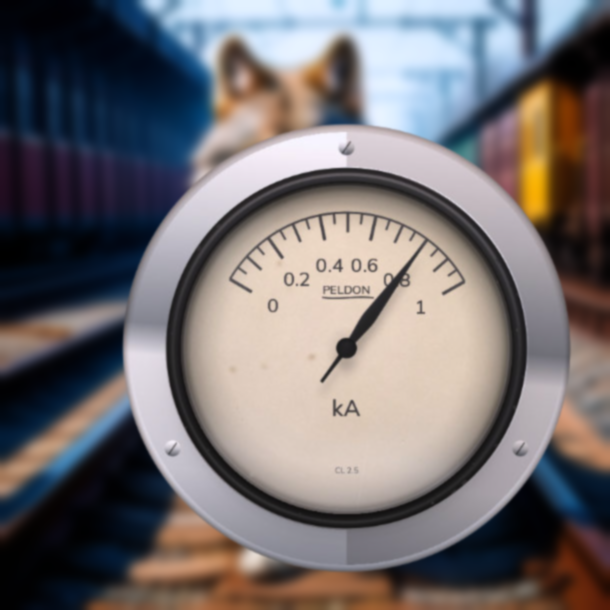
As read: 0.8 kA
